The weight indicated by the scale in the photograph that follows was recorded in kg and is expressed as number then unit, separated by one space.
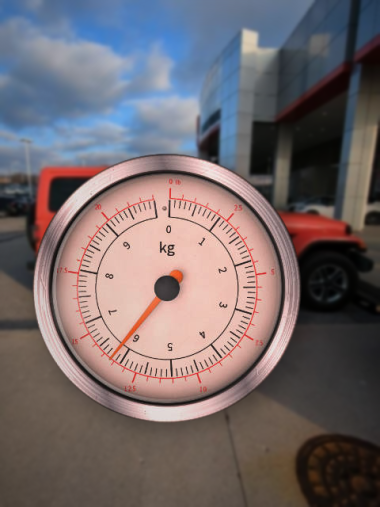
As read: 6.2 kg
